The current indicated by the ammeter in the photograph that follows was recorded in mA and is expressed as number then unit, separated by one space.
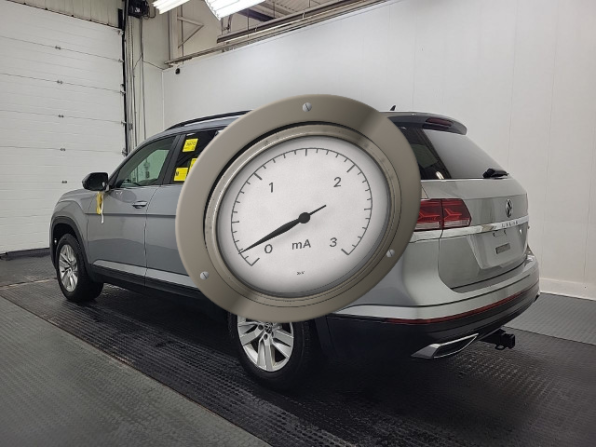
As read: 0.2 mA
